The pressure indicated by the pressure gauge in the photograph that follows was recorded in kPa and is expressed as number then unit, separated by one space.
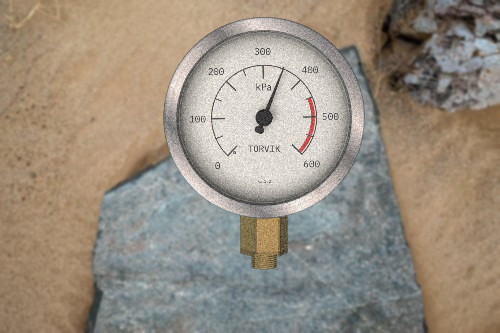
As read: 350 kPa
